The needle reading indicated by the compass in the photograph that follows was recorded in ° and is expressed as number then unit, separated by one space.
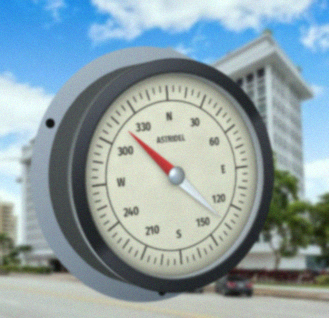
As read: 315 °
